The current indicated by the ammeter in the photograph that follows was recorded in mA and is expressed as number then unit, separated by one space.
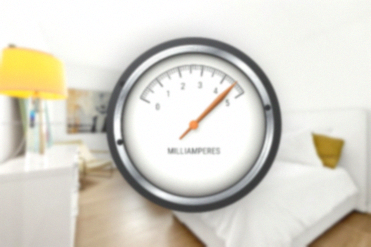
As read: 4.5 mA
